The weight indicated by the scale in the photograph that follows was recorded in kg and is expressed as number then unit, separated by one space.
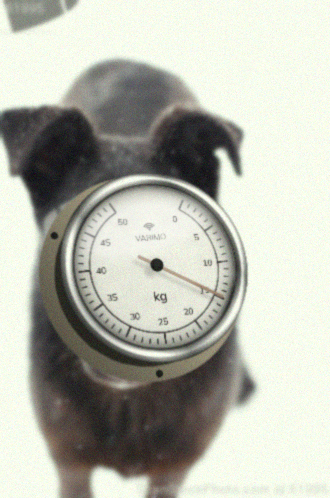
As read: 15 kg
